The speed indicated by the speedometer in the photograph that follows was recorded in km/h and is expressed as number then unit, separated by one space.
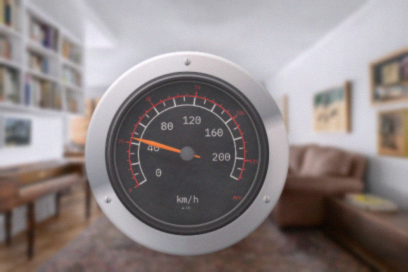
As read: 45 km/h
